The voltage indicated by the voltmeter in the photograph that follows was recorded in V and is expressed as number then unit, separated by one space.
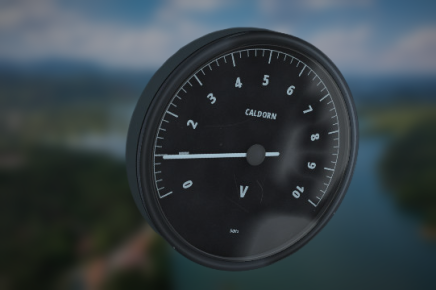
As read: 1 V
